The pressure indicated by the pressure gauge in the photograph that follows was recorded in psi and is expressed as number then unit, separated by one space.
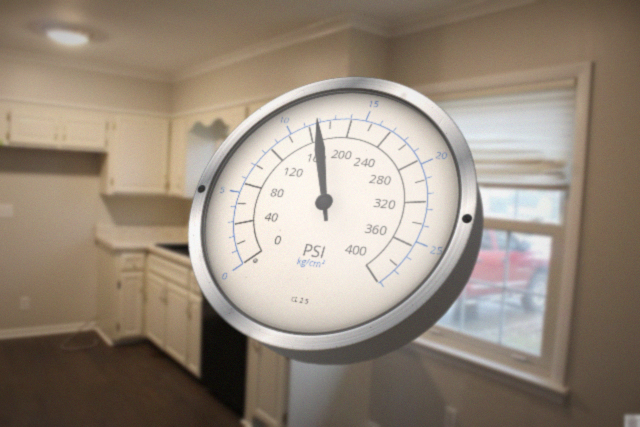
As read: 170 psi
